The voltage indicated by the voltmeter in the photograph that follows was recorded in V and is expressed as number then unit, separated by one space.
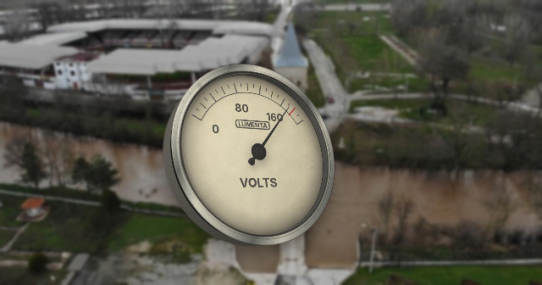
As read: 170 V
